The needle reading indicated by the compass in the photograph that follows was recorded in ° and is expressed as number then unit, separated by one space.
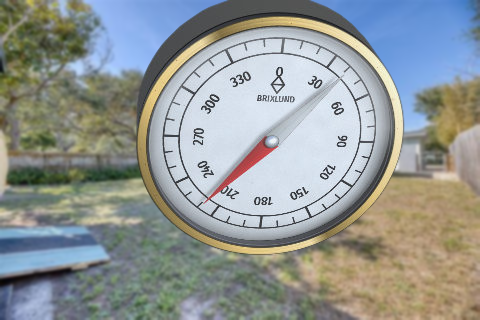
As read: 220 °
